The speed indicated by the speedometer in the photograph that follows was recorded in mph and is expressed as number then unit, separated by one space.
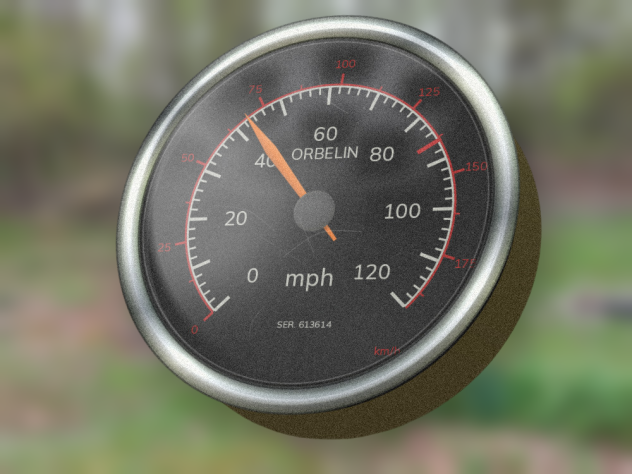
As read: 43 mph
